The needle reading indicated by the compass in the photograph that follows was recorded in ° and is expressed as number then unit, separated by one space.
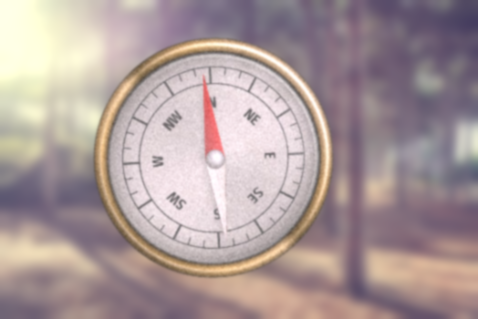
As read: 355 °
